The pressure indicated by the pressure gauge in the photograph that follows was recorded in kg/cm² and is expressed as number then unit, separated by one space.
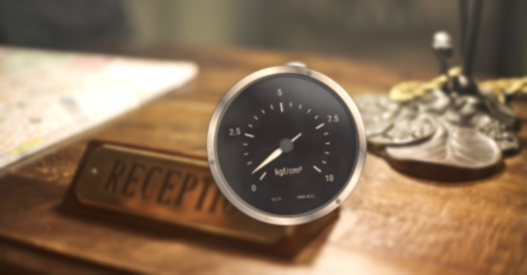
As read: 0.5 kg/cm²
